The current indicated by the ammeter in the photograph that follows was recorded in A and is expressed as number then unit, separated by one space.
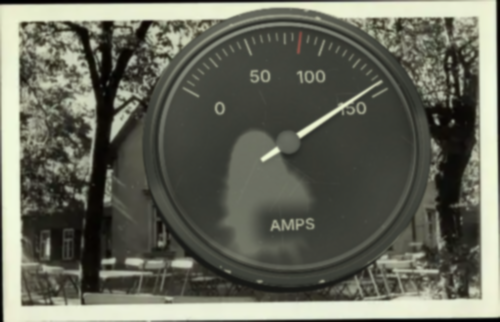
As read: 145 A
